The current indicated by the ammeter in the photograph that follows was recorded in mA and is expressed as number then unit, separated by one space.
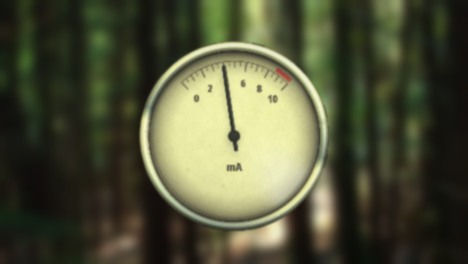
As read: 4 mA
